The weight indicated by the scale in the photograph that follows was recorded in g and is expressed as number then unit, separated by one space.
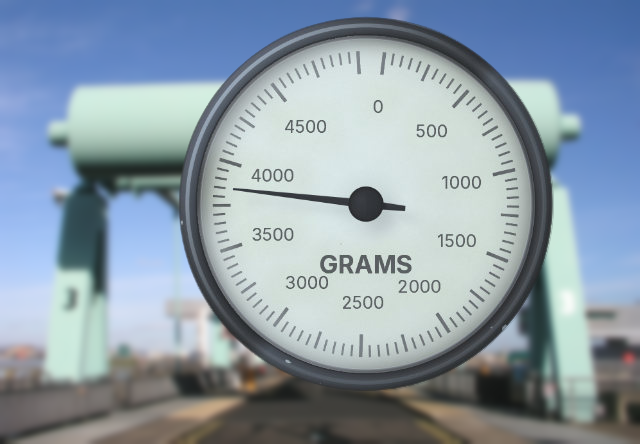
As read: 3850 g
